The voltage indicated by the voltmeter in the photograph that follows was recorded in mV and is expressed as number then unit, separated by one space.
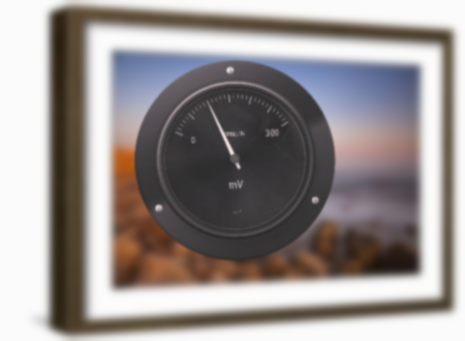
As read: 100 mV
